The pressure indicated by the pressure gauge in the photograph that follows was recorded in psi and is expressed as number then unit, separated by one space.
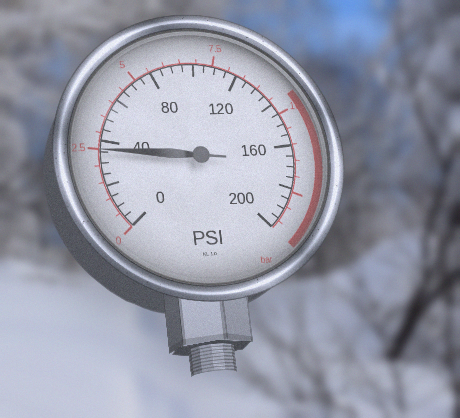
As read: 35 psi
